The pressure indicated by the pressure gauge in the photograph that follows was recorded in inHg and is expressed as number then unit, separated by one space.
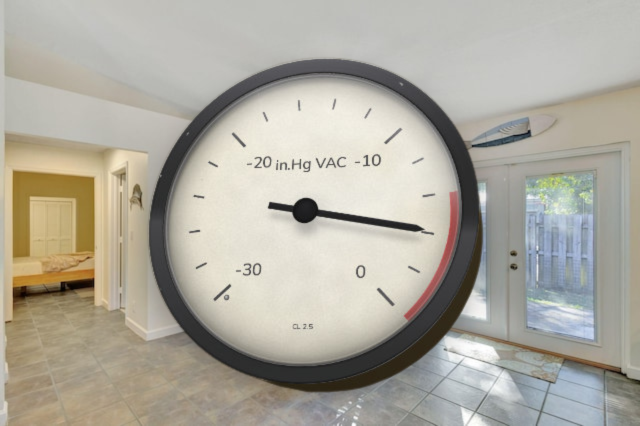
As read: -4 inHg
